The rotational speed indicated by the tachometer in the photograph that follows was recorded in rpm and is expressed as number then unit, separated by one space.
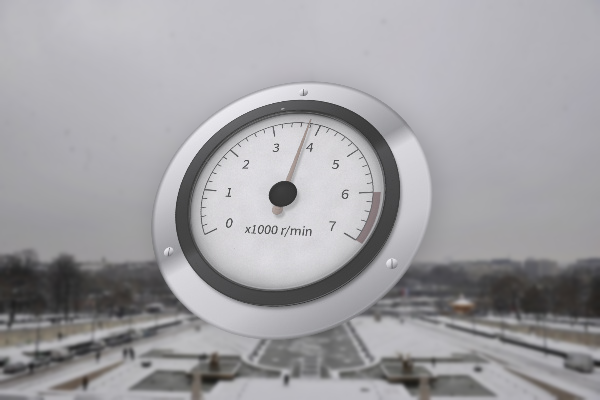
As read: 3800 rpm
